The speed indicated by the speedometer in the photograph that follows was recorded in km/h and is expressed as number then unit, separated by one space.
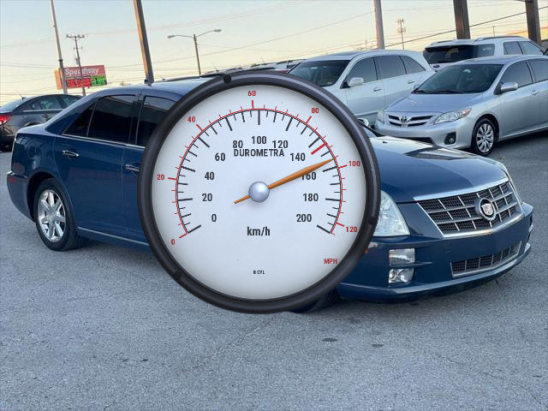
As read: 155 km/h
